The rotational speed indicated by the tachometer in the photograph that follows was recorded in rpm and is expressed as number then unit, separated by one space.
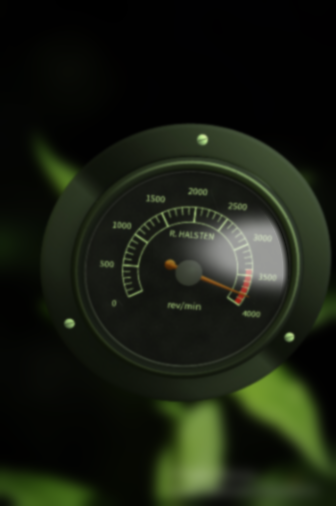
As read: 3800 rpm
